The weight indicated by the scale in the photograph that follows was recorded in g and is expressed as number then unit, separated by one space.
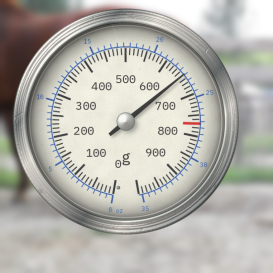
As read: 650 g
